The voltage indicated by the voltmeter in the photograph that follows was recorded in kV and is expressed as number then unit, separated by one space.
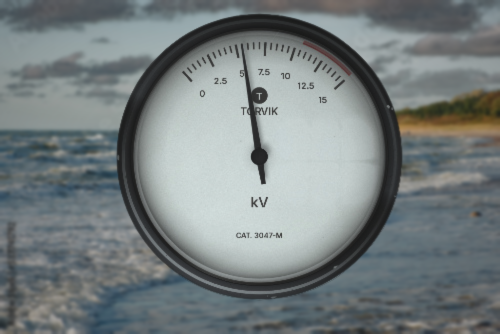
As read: 5.5 kV
